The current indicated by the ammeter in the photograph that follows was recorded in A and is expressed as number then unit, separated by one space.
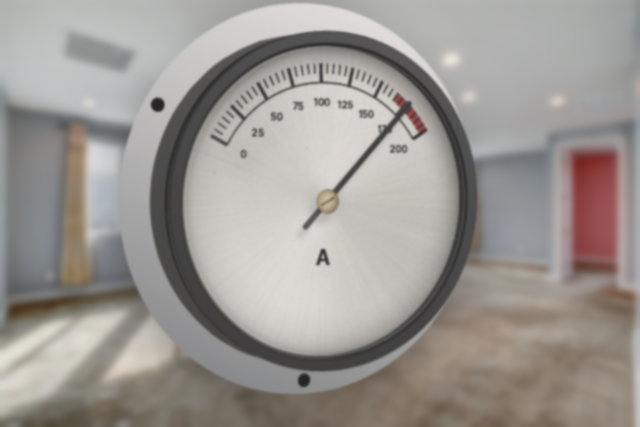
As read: 175 A
